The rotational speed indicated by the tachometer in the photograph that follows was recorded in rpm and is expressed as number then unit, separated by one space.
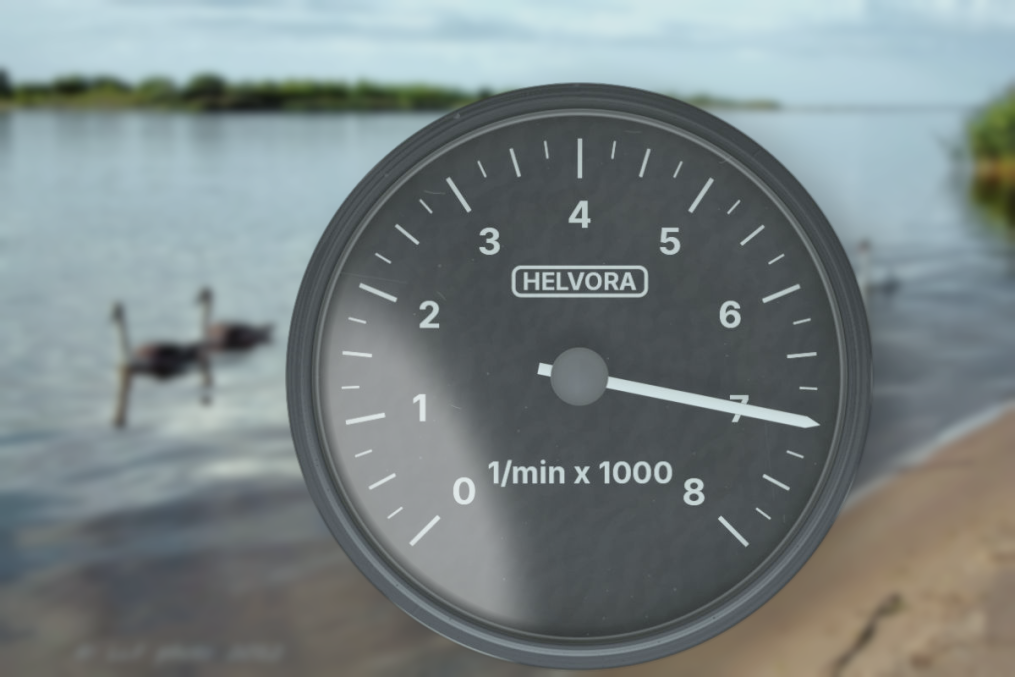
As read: 7000 rpm
